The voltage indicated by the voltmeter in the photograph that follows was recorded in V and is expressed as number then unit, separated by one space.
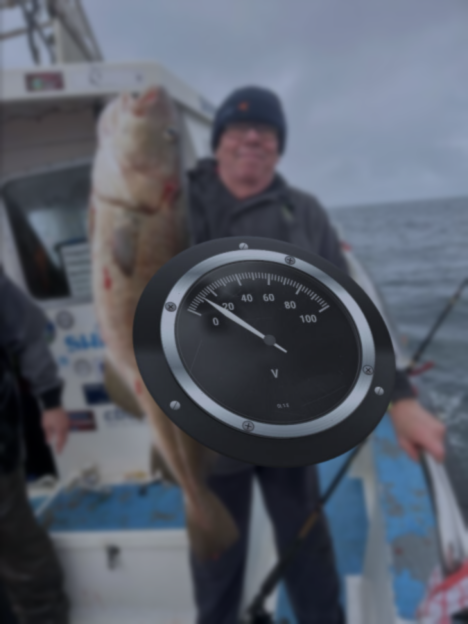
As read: 10 V
